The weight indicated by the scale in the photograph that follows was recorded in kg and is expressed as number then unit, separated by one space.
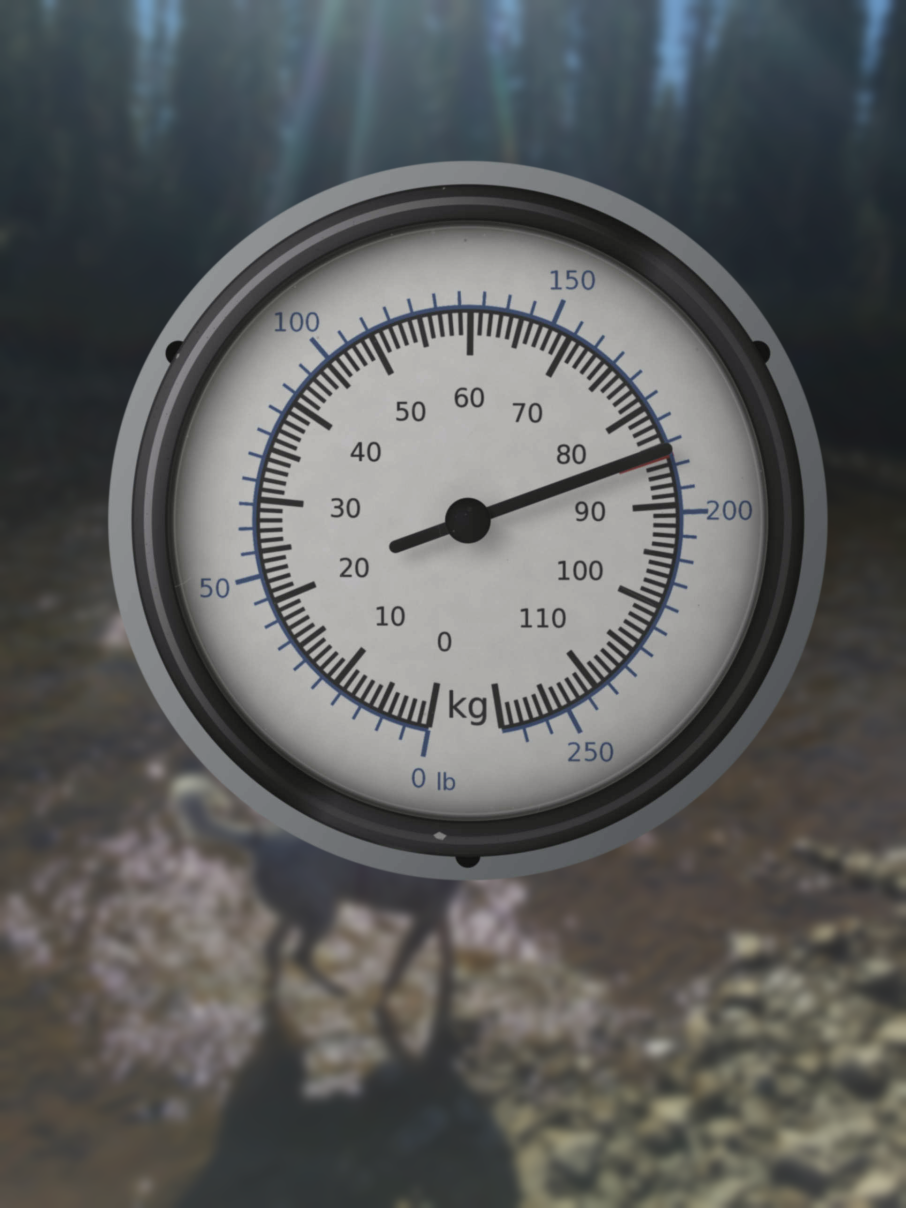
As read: 84.5 kg
